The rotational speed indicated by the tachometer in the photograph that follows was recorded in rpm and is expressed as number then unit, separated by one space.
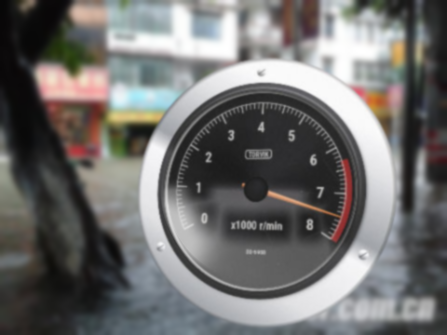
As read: 7500 rpm
